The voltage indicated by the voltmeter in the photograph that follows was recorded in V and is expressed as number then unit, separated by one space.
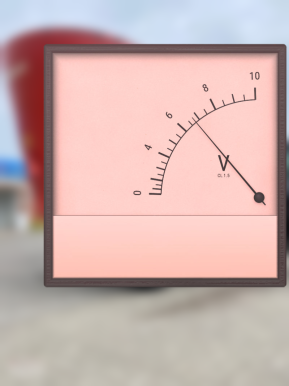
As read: 6.75 V
